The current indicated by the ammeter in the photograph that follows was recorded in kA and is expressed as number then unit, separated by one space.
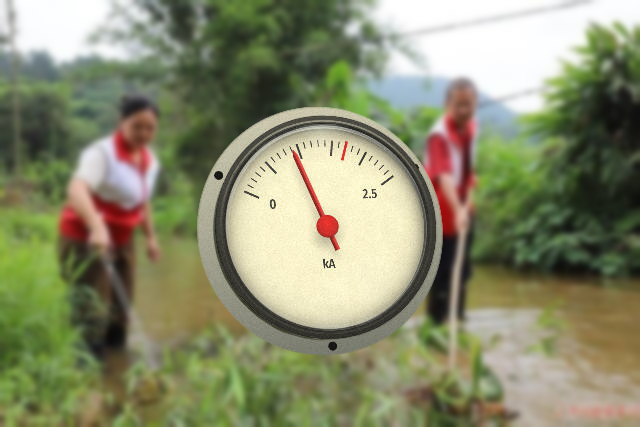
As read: 0.9 kA
